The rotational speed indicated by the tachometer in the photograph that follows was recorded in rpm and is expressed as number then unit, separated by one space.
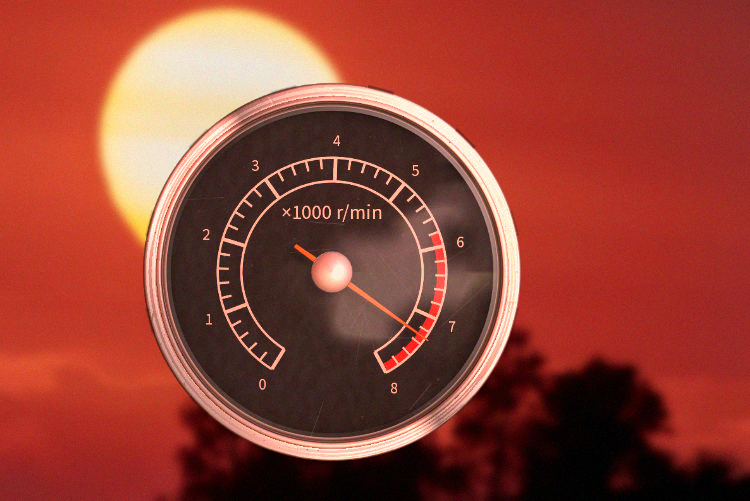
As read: 7300 rpm
